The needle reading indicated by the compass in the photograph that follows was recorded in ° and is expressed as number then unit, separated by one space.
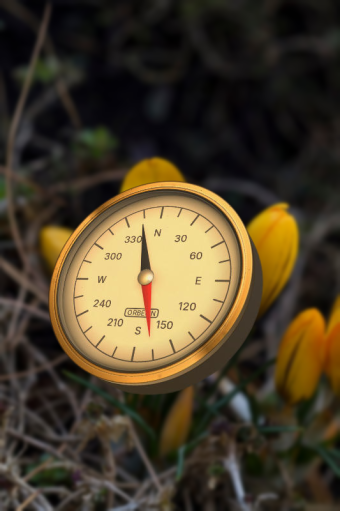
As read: 165 °
